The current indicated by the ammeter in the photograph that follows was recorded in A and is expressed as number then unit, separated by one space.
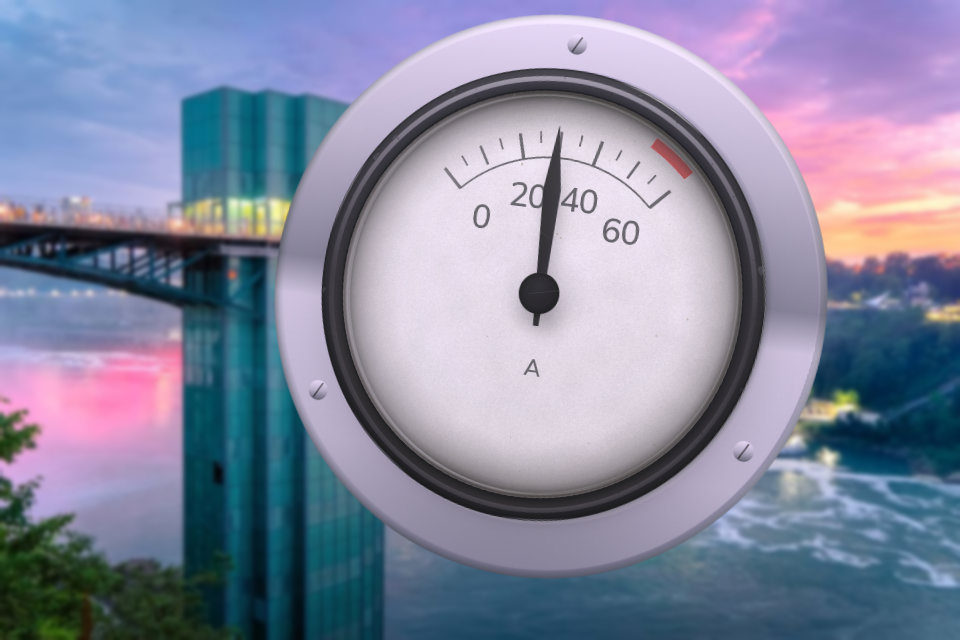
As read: 30 A
